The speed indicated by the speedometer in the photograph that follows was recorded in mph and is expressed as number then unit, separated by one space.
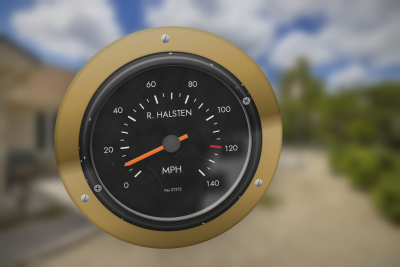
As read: 10 mph
